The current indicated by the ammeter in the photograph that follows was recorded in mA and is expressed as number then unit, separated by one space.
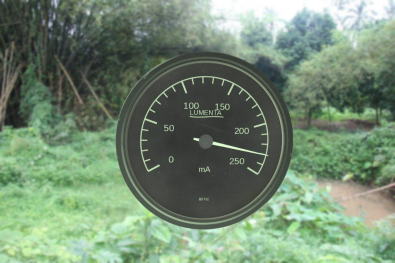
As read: 230 mA
